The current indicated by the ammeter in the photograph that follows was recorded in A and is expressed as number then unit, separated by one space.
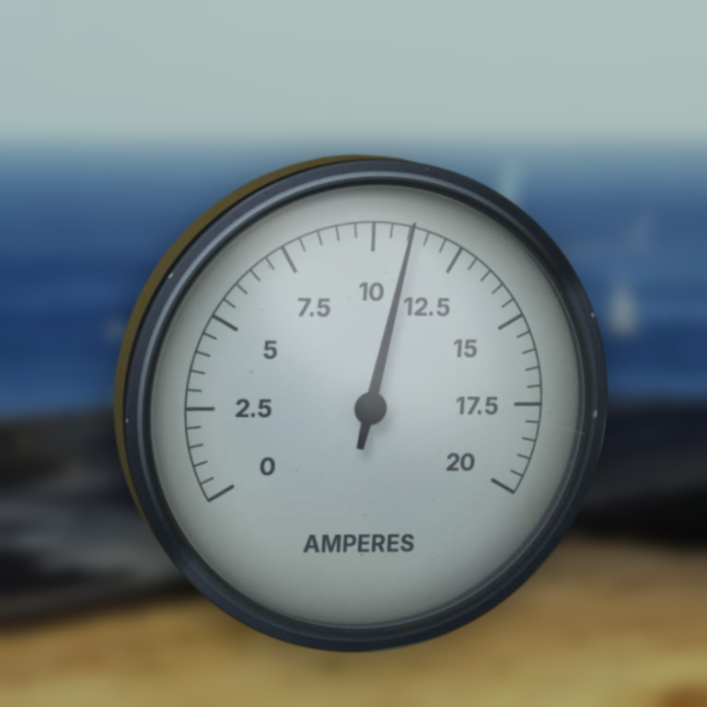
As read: 11 A
